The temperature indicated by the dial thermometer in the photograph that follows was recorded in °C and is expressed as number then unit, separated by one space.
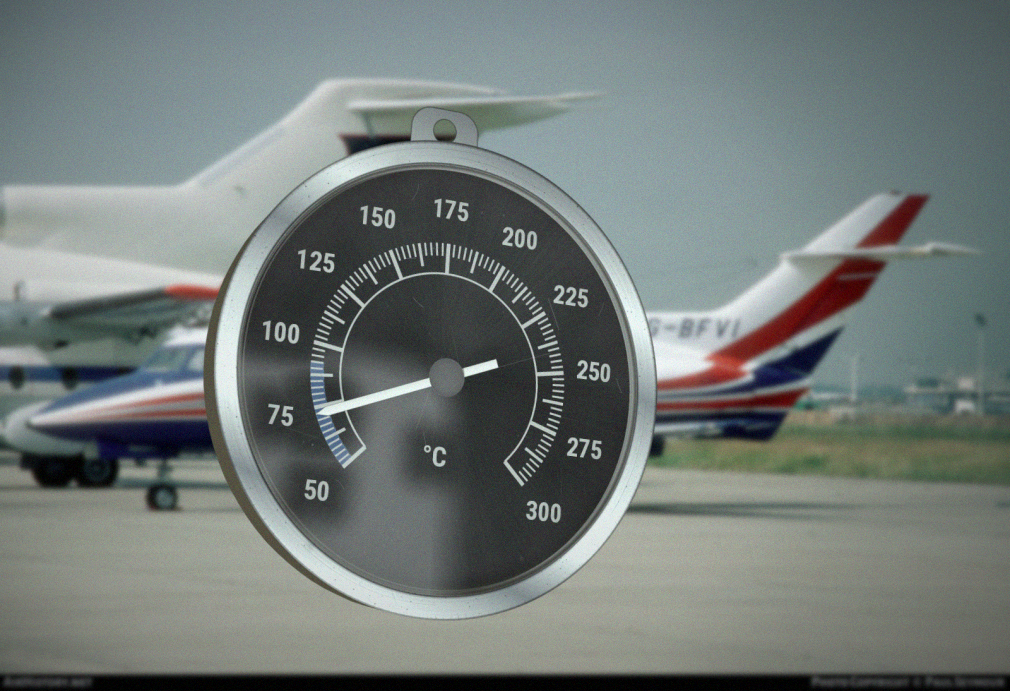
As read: 72.5 °C
